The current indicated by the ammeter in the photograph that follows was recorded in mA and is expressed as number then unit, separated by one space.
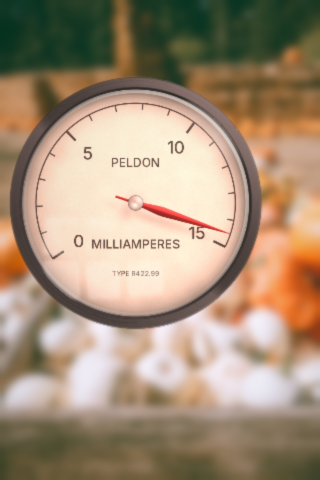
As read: 14.5 mA
